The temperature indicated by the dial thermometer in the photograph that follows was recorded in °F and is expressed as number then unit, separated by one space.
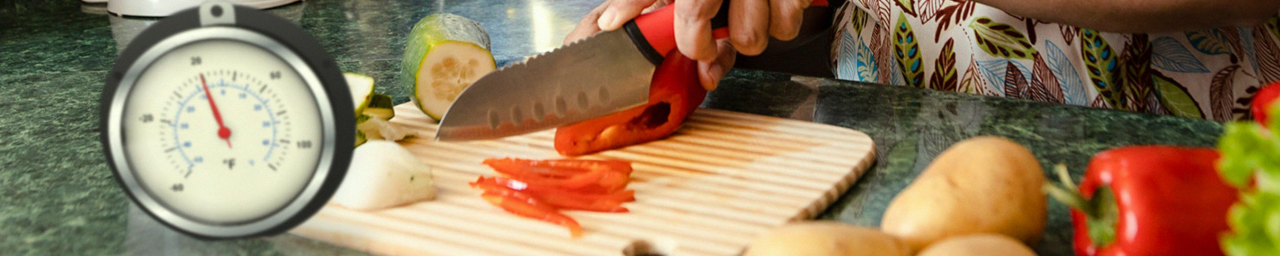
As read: 20 °F
